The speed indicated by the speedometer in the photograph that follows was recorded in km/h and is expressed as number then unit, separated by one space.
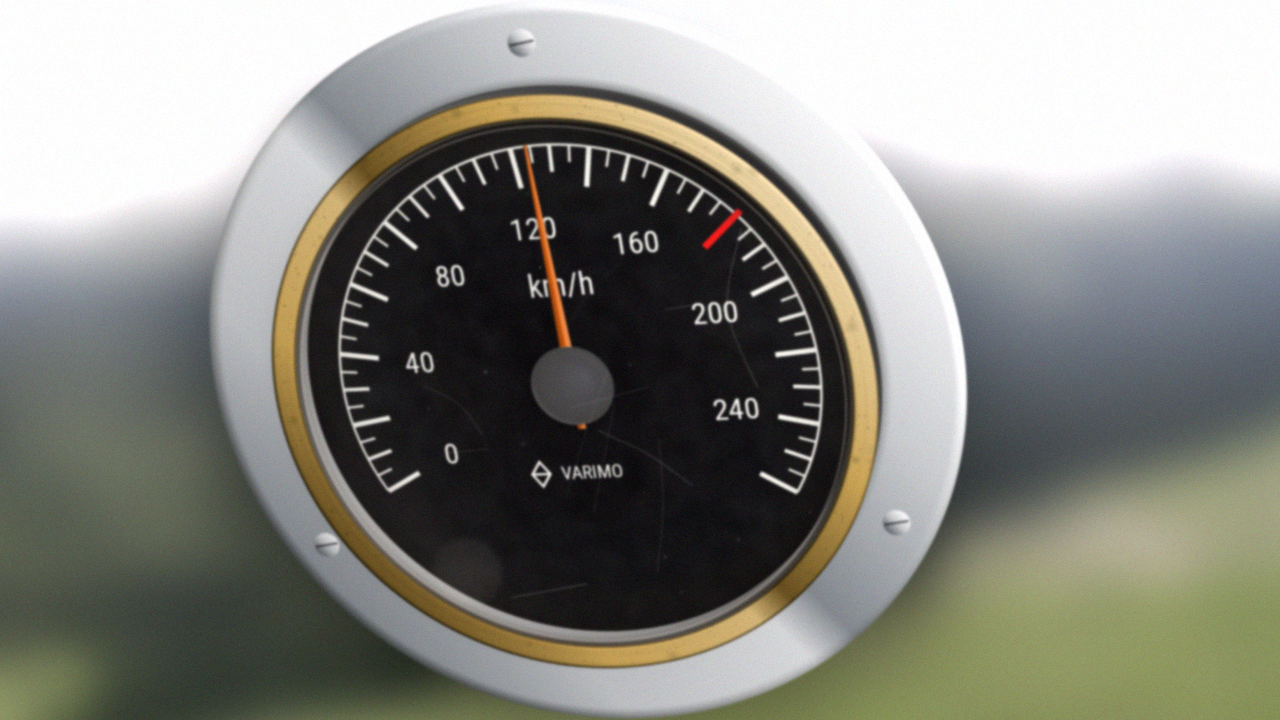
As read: 125 km/h
